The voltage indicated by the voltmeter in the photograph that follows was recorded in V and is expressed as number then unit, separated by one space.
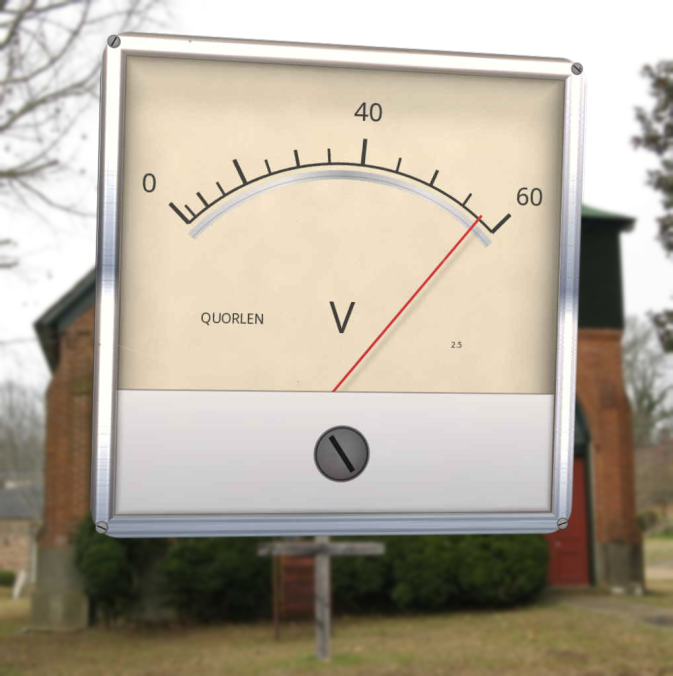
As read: 57.5 V
